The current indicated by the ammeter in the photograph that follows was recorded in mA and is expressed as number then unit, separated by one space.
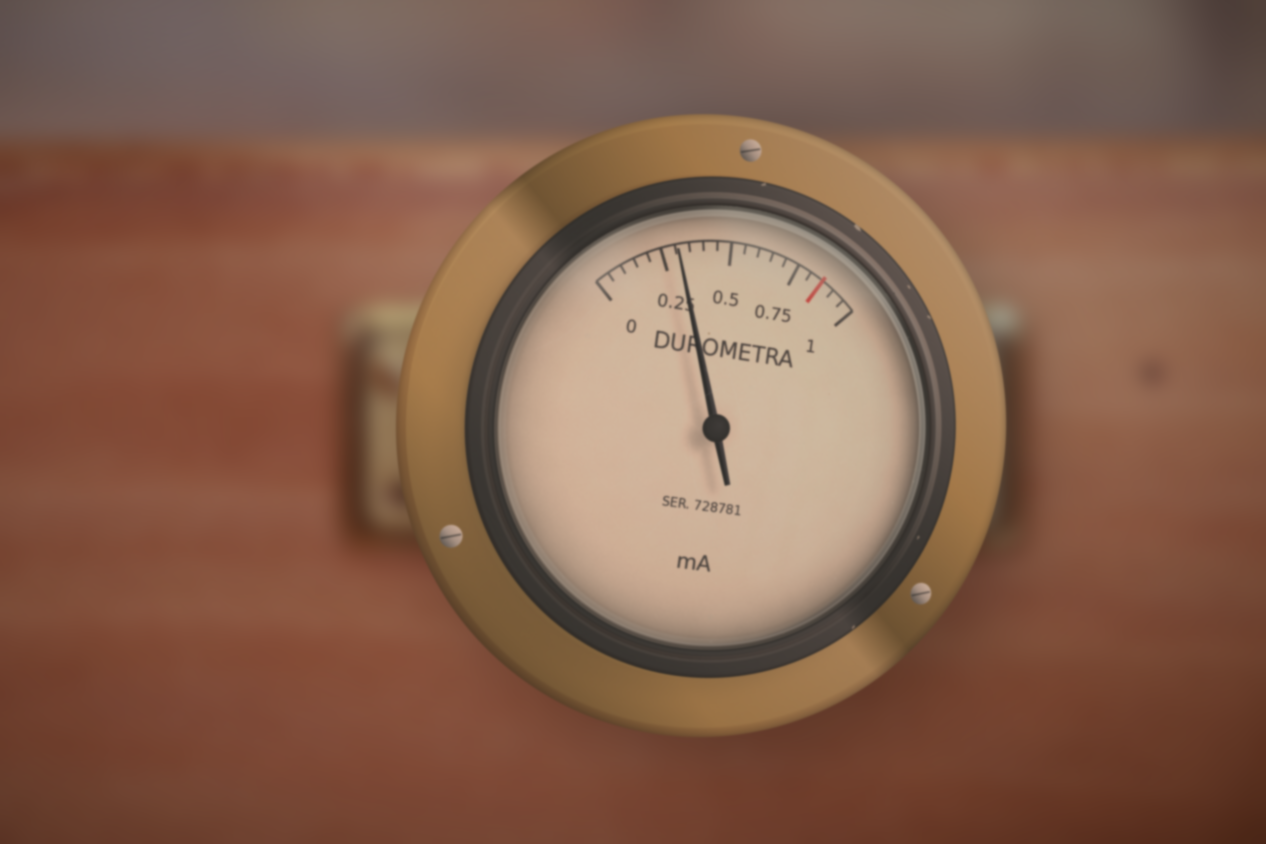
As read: 0.3 mA
